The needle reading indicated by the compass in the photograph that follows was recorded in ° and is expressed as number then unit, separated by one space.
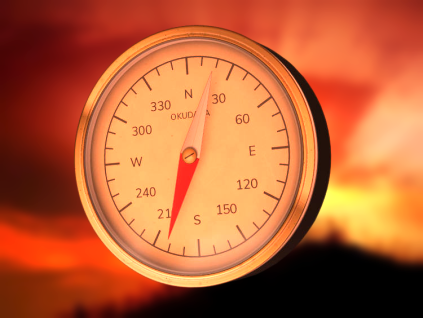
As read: 200 °
